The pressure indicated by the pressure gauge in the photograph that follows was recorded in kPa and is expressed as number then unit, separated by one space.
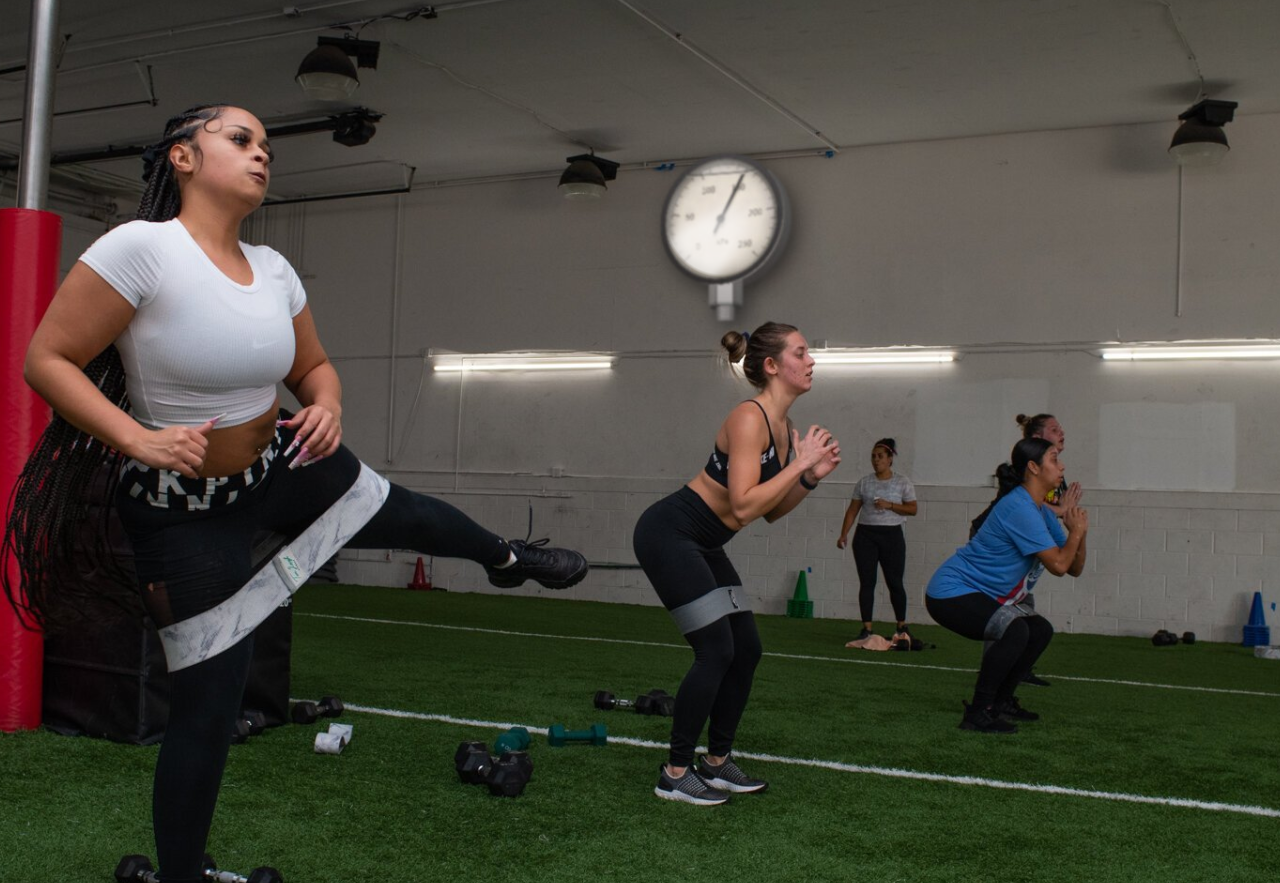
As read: 150 kPa
